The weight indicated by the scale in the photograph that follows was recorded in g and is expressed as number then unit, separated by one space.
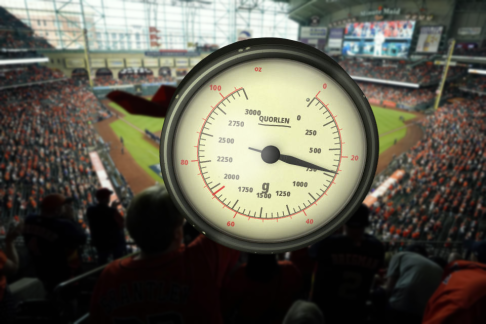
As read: 700 g
